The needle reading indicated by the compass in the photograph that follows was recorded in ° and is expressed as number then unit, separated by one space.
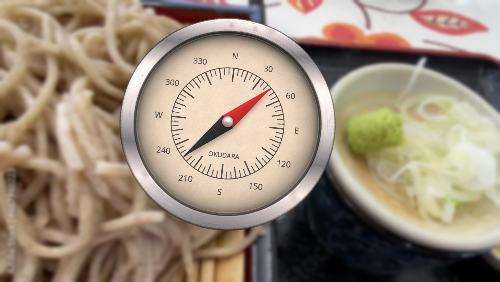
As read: 45 °
